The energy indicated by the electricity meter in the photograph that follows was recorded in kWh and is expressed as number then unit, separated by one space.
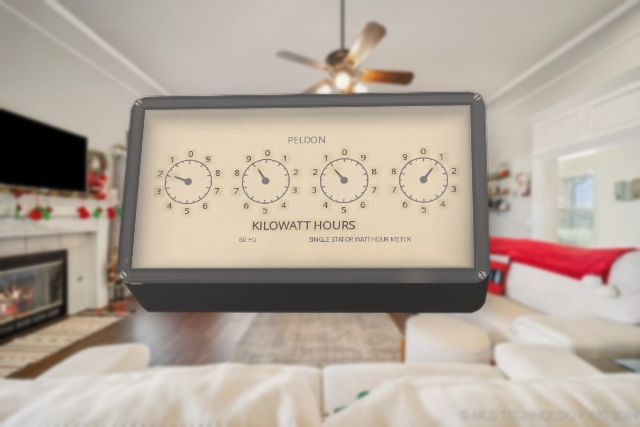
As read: 1911 kWh
